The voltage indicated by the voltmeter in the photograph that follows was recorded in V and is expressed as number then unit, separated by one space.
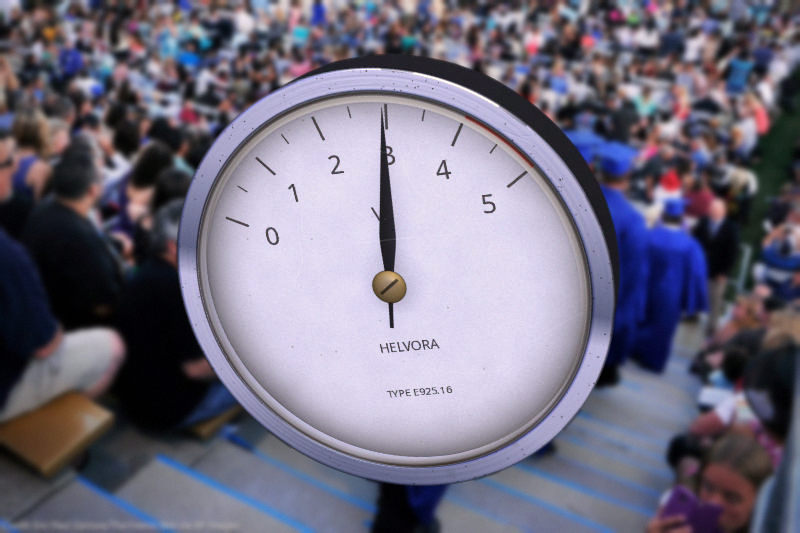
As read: 3 V
